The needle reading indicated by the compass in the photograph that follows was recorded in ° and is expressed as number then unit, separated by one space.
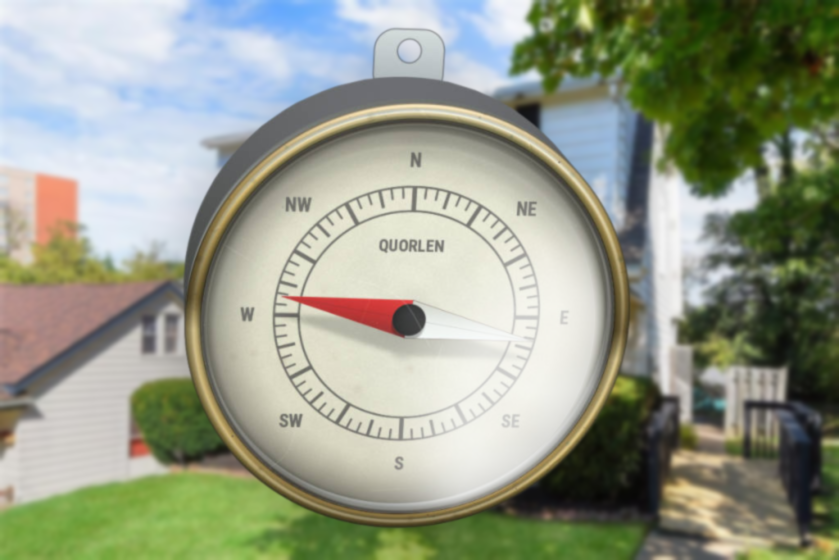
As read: 280 °
